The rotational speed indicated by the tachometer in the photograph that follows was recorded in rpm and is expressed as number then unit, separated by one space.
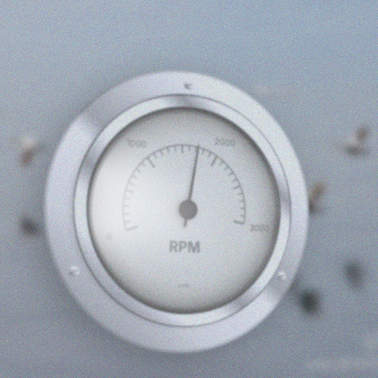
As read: 1700 rpm
